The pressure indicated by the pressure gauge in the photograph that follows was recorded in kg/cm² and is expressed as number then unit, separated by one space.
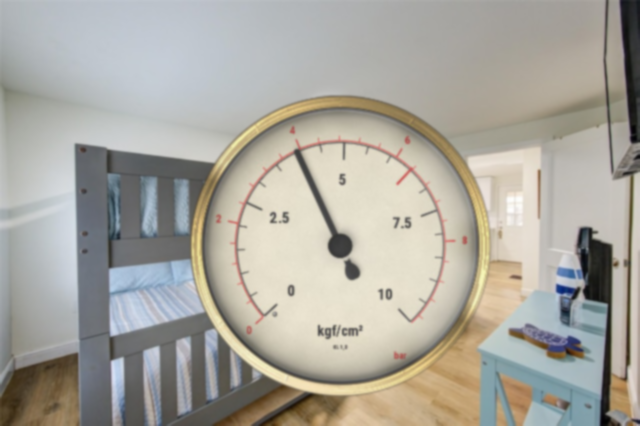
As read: 4 kg/cm²
